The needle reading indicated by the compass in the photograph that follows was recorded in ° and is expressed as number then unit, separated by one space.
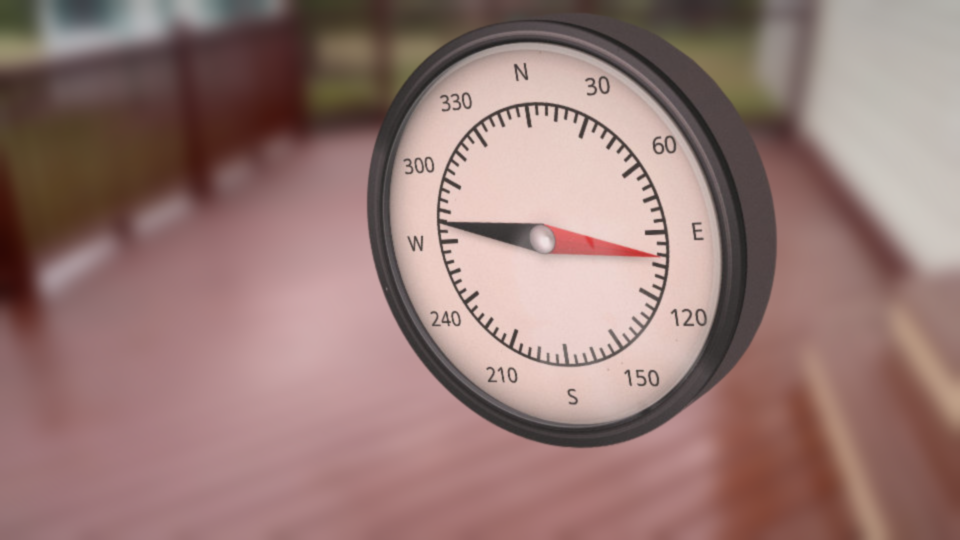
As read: 100 °
